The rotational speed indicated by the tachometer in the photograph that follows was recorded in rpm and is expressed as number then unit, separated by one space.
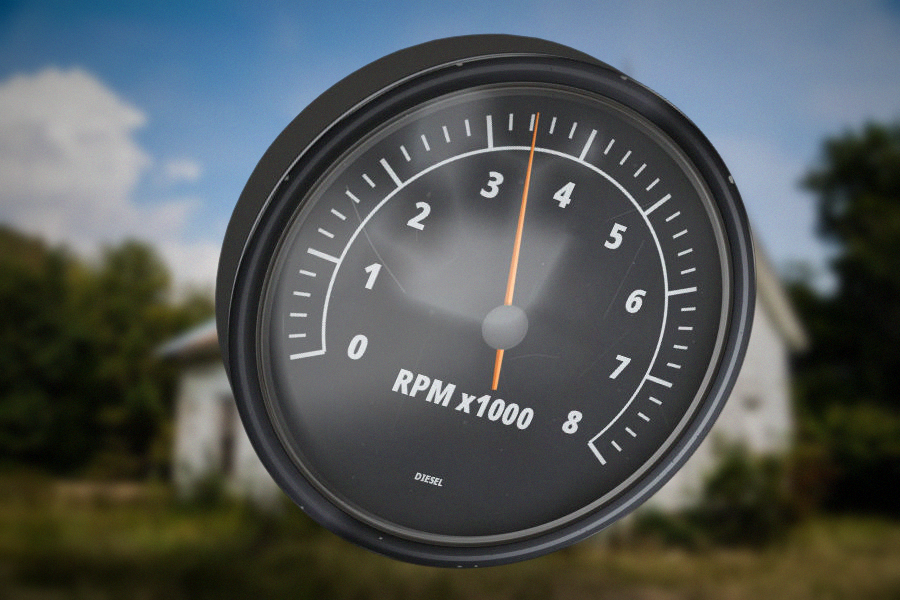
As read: 3400 rpm
